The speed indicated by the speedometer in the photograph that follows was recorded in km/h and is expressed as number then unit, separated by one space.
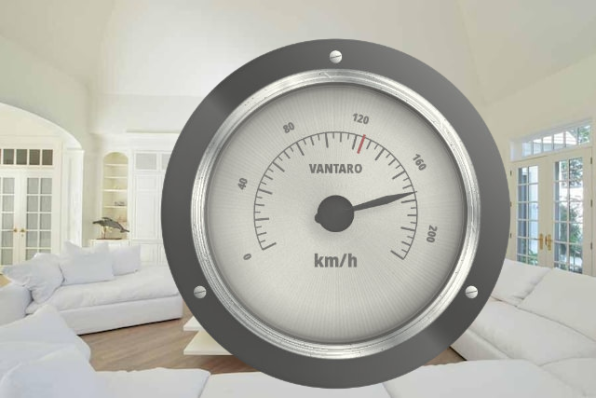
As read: 175 km/h
